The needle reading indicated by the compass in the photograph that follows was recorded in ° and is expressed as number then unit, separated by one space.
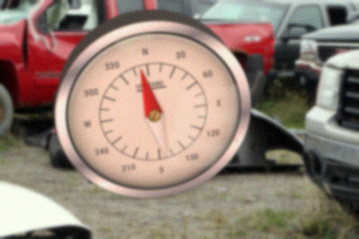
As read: 352.5 °
